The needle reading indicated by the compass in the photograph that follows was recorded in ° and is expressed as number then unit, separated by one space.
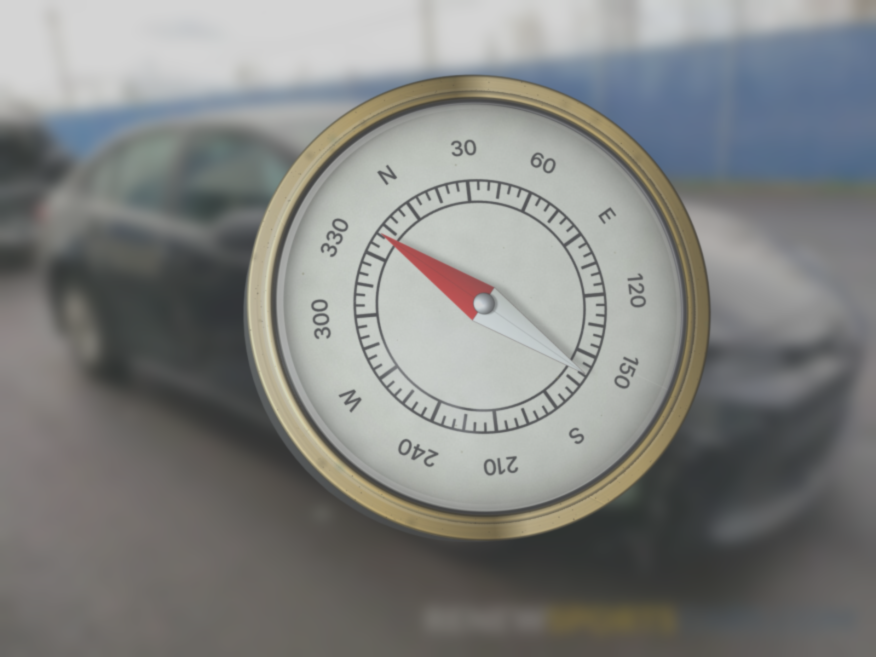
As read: 340 °
